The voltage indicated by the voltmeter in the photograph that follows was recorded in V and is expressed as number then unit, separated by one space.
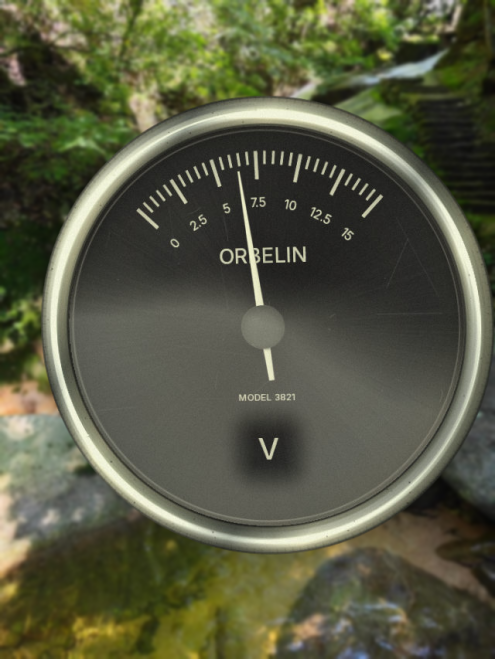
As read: 6.5 V
